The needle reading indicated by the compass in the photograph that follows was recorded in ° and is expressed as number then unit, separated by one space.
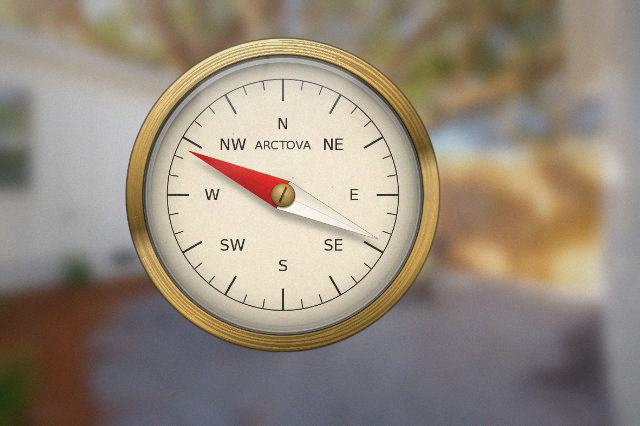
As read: 295 °
